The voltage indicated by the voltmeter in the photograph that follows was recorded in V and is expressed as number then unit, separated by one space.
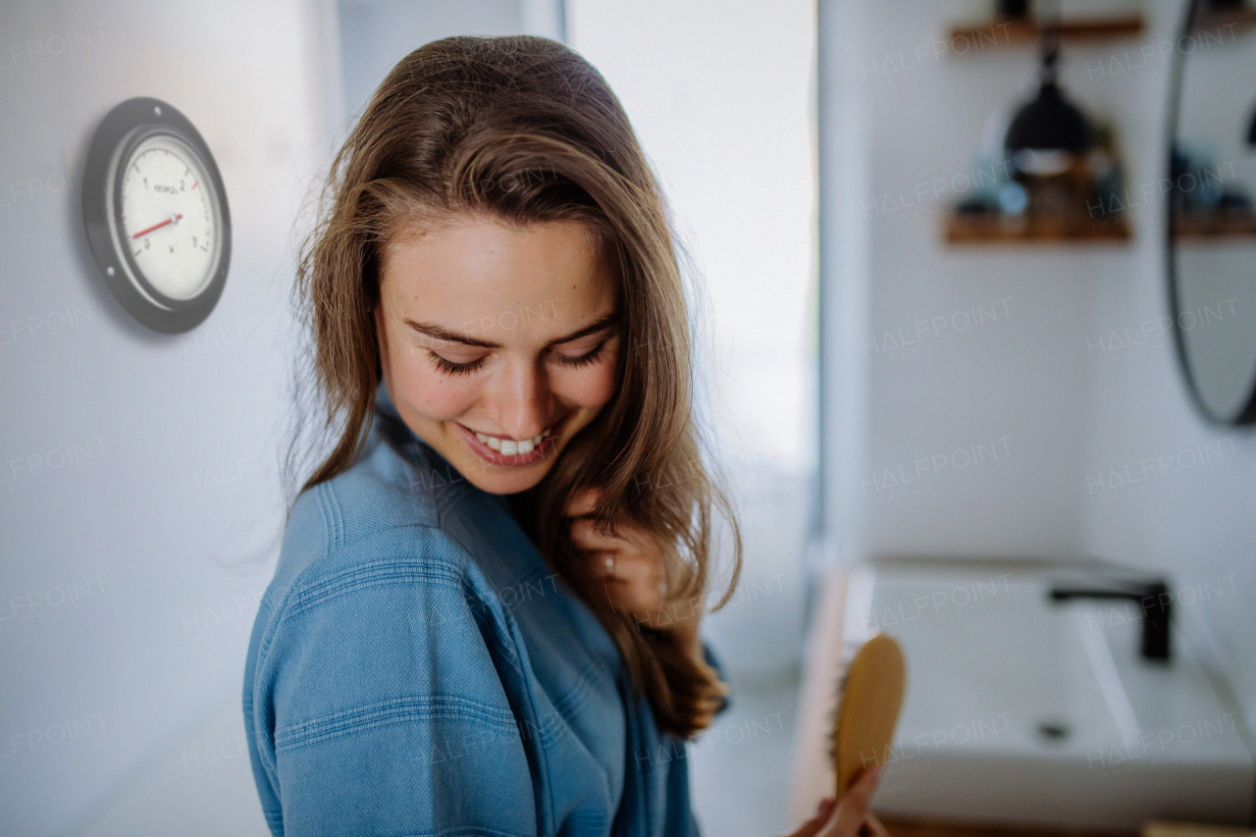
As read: 0.2 V
